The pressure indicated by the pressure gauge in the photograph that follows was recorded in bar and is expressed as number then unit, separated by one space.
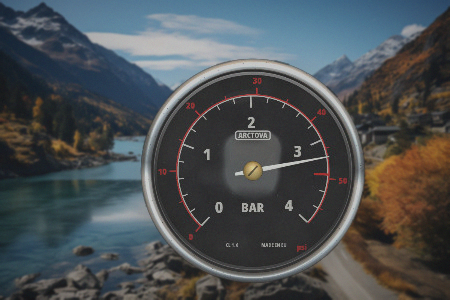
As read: 3.2 bar
